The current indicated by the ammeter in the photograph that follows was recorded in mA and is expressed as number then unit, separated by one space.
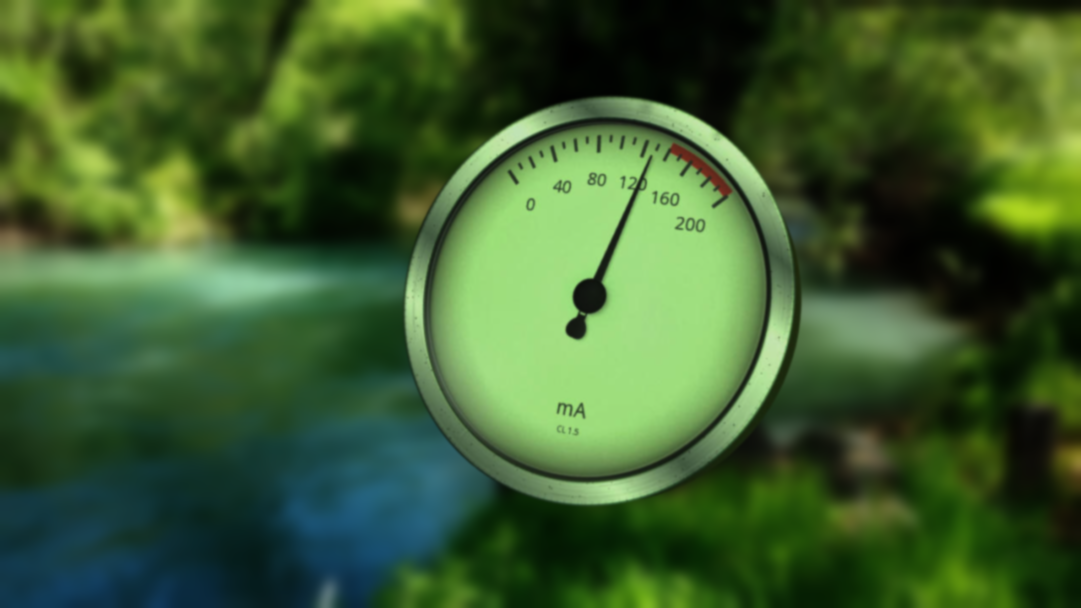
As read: 130 mA
